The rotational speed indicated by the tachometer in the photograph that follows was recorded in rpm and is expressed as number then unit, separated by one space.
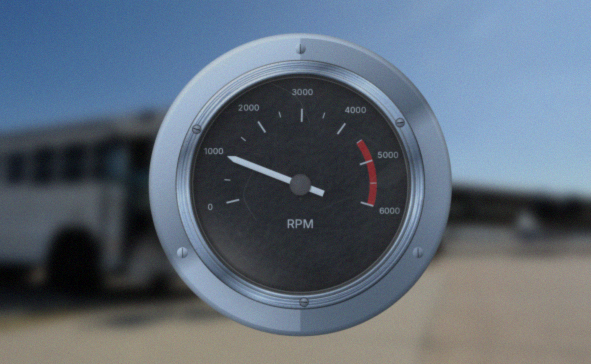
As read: 1000 rpm
